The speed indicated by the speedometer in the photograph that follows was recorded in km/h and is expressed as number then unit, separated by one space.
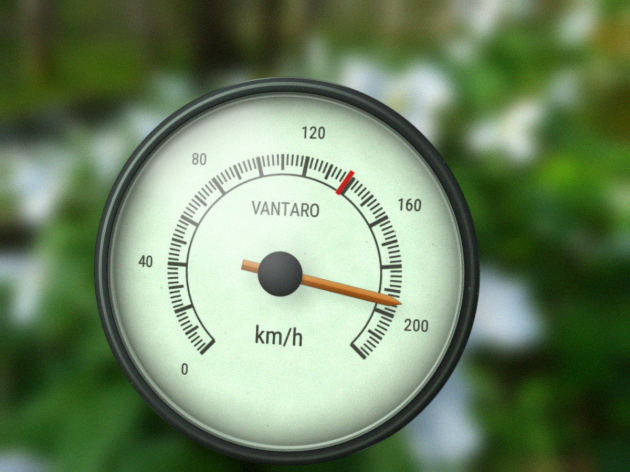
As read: 194 km/h
